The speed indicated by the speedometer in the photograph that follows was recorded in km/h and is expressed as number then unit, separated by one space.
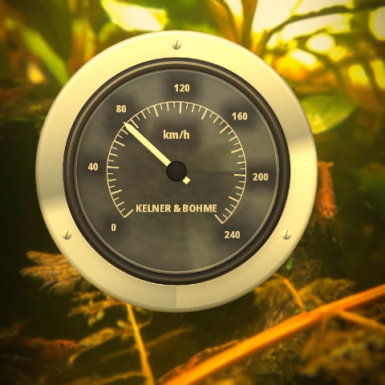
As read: 75 km/h
